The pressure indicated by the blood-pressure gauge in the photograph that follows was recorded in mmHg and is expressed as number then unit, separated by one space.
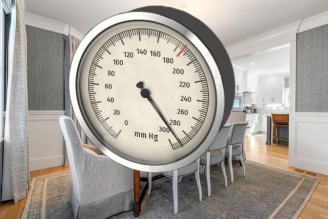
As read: 290 mmHg
